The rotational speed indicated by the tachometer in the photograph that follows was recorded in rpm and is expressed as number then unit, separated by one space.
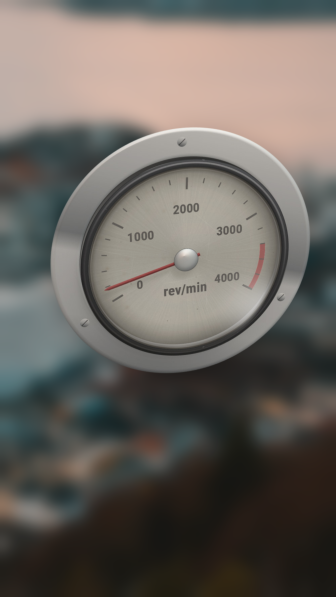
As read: 200 rpm
